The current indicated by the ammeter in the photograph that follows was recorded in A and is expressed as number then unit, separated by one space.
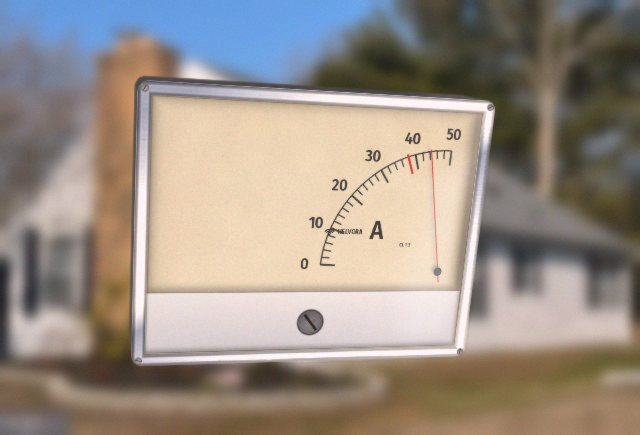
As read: 44 A
